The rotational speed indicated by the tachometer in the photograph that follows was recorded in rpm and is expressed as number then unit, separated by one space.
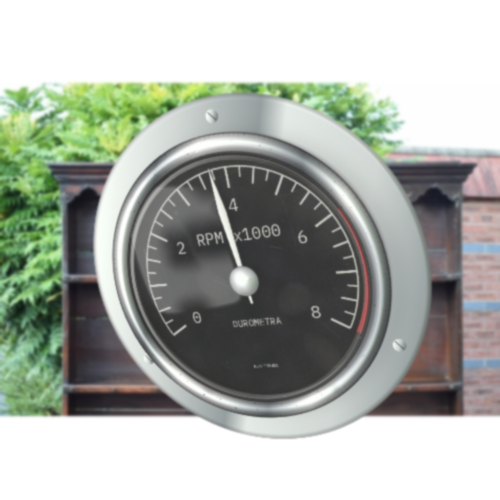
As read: 3750 rpm
